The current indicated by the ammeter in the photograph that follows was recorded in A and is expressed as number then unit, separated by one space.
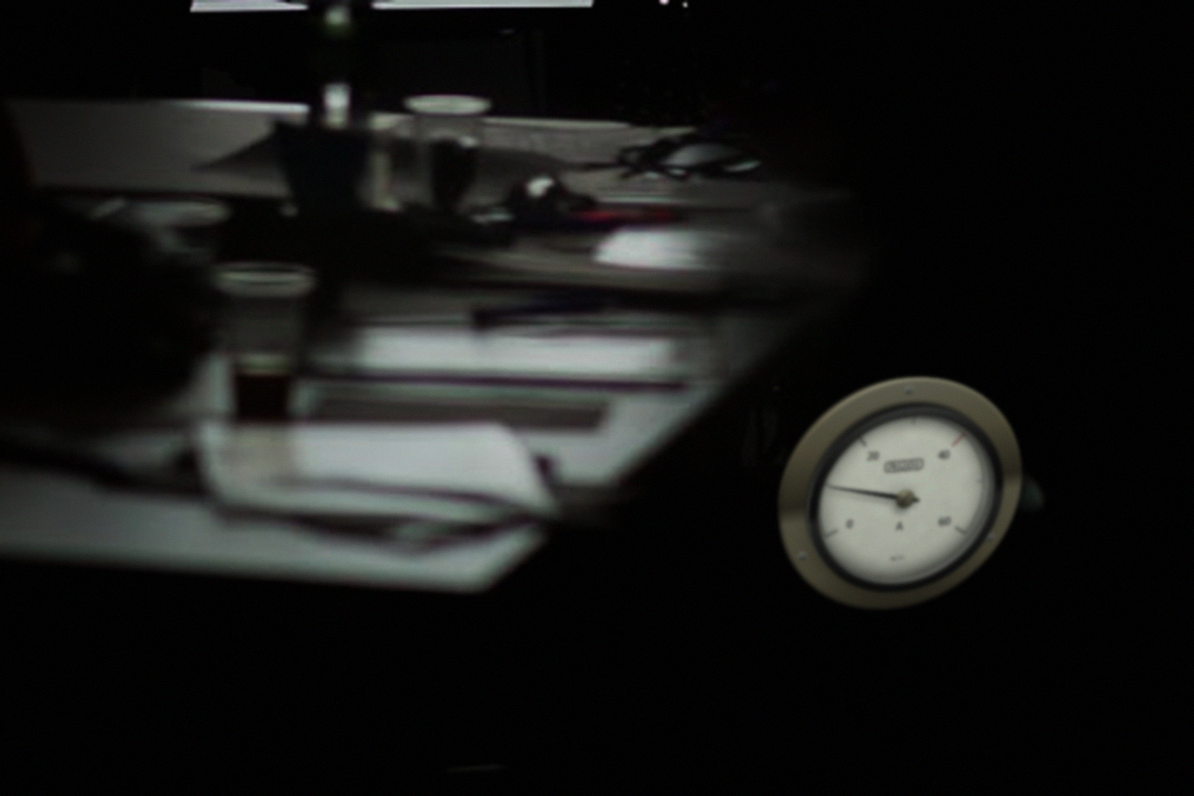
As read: 10 A
